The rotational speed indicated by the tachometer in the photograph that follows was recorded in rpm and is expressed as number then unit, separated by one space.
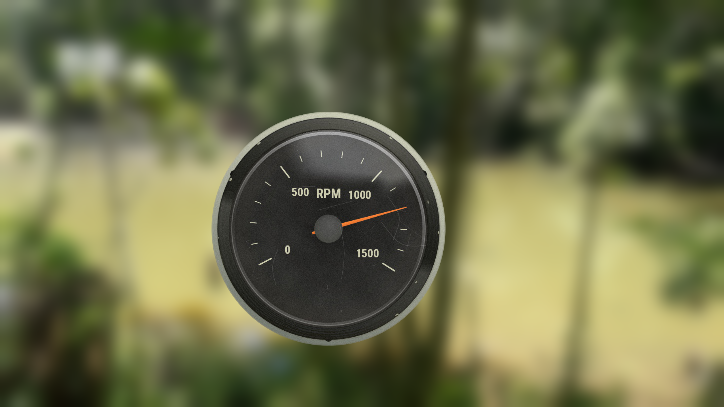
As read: 1200 rpm
